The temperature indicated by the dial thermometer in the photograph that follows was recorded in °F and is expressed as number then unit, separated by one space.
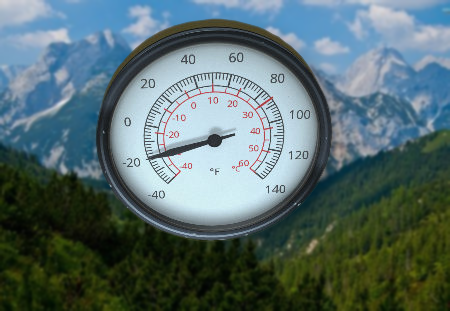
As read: -20 °F
